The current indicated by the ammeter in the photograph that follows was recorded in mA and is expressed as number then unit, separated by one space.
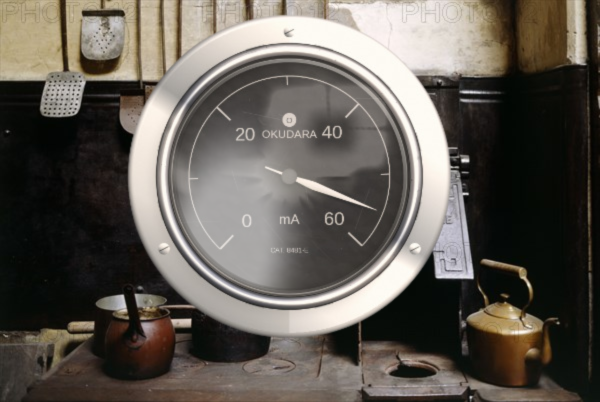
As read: 55 mA
